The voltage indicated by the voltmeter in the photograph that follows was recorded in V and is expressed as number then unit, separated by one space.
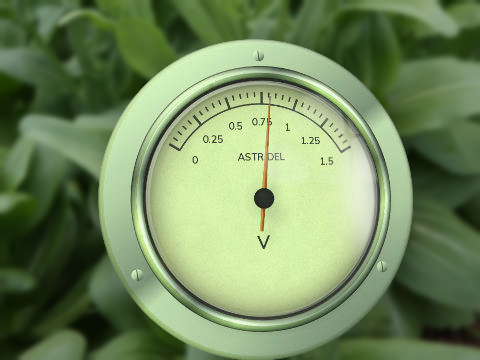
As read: 0.8 V
